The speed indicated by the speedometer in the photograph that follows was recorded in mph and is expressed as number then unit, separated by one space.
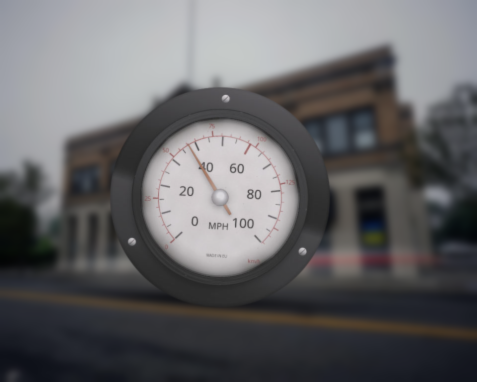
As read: 37.5 mph
